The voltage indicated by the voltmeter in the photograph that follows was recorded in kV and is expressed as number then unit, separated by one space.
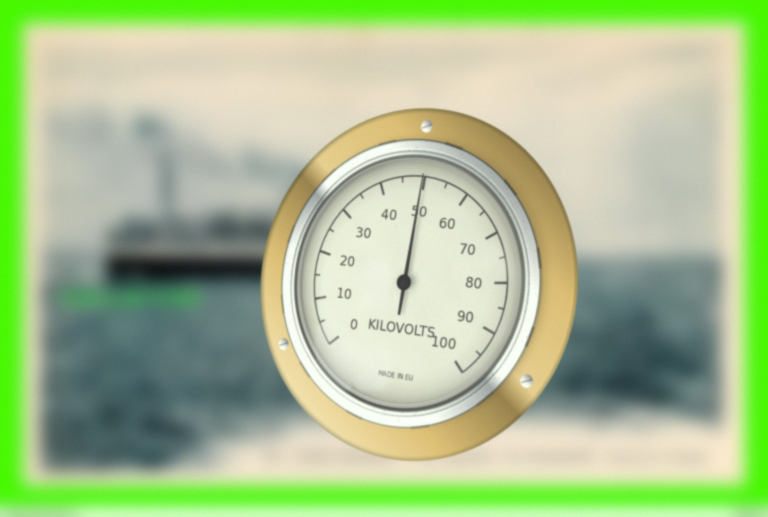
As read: 50 kV
